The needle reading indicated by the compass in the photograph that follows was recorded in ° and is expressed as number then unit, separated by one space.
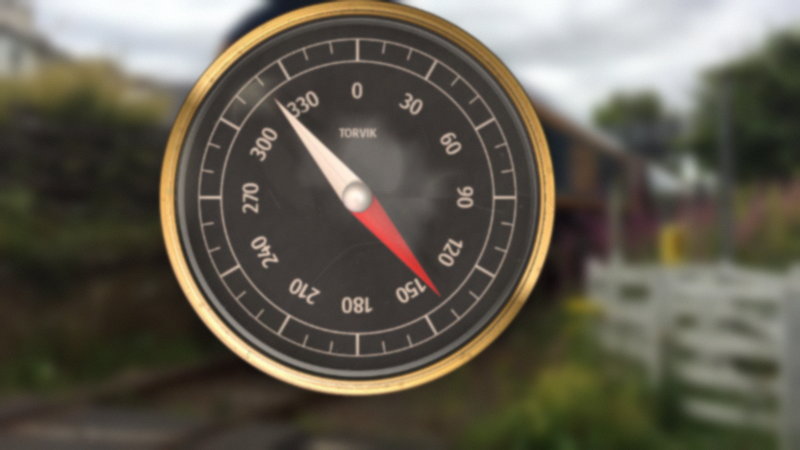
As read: 140 °
